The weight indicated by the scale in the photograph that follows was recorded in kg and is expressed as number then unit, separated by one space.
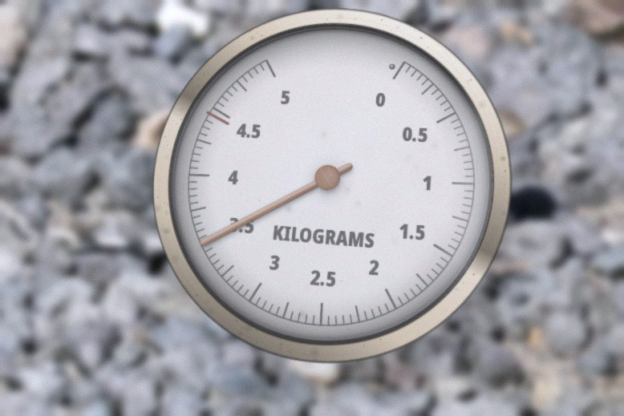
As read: 3.5 kg
